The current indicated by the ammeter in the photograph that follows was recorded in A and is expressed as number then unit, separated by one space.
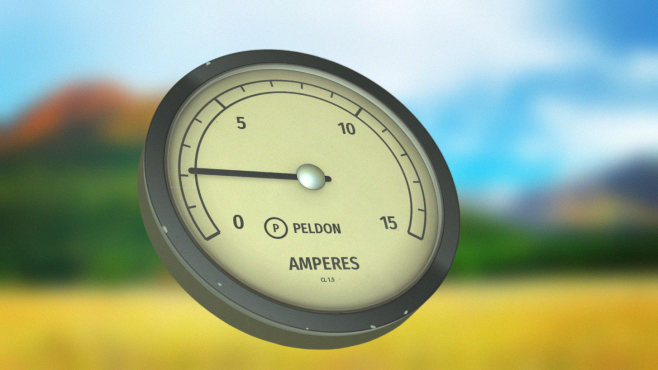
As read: 2 A
